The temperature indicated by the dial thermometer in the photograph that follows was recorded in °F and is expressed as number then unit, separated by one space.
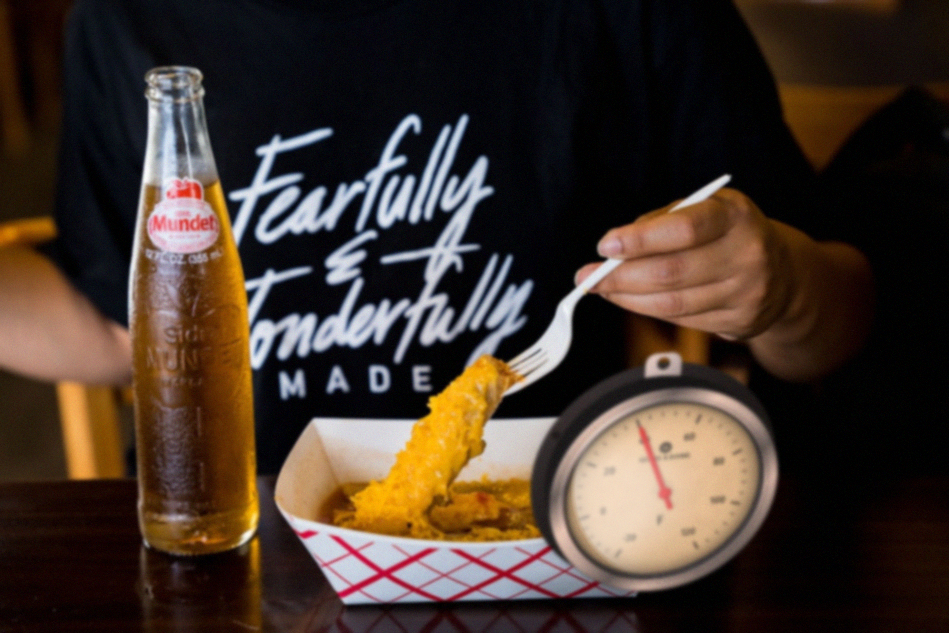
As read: 40 °F
